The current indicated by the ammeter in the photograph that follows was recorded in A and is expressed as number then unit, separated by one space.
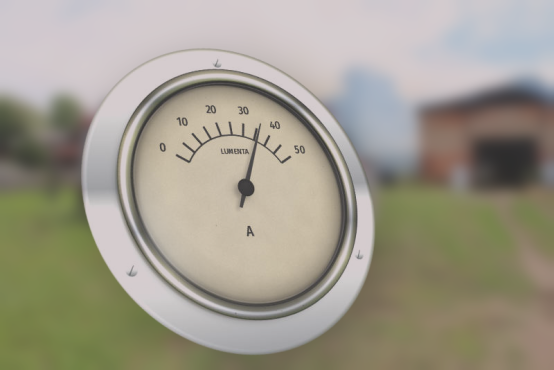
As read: 35 A
